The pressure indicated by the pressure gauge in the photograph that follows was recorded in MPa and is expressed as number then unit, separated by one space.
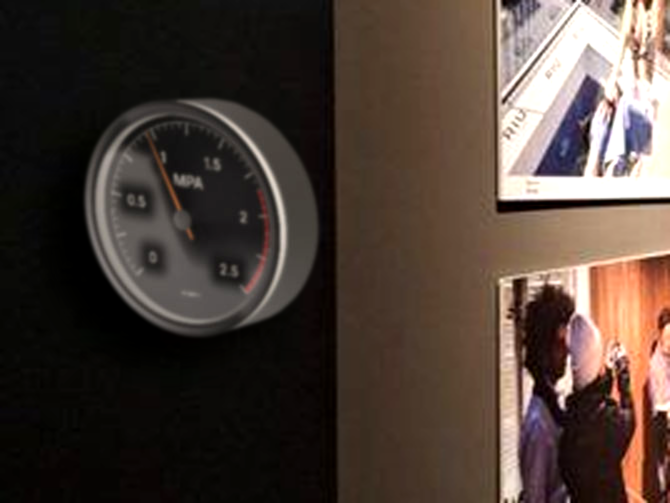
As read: 1 MPa
